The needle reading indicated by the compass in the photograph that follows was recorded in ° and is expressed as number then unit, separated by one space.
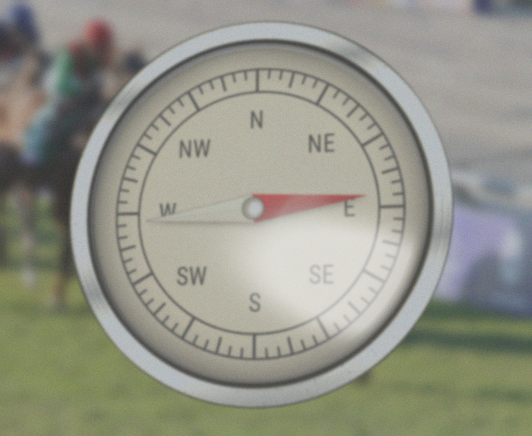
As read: 85 °
